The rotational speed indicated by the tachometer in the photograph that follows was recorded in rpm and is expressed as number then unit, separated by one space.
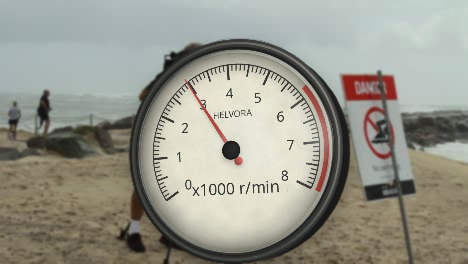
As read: 3000 rpm
